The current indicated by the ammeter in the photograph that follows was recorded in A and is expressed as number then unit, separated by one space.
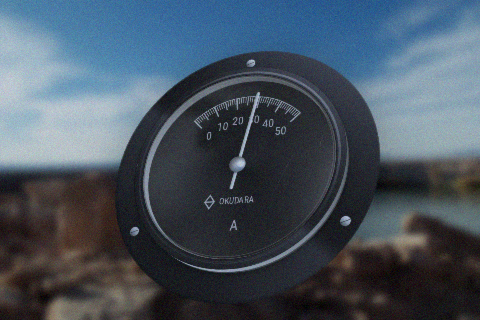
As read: 30 A
